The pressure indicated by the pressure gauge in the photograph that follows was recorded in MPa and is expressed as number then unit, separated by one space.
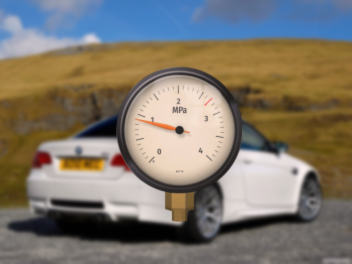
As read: 0.9 MPa
